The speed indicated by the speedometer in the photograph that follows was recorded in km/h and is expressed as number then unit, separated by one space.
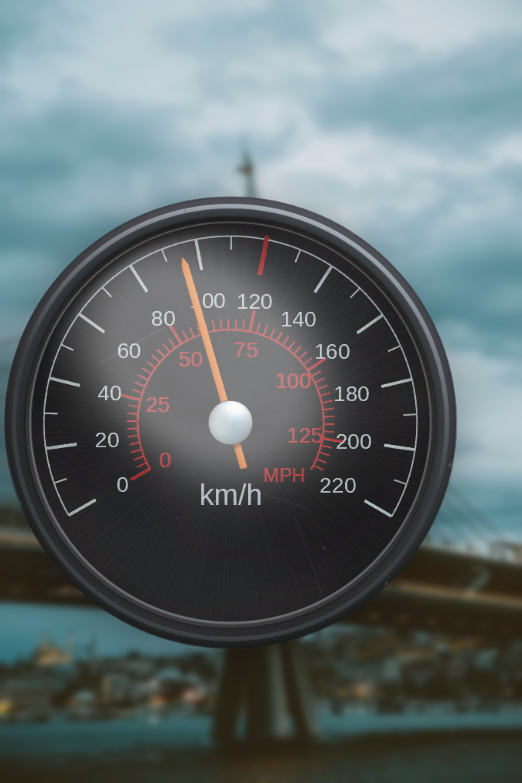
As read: 95 km/h
